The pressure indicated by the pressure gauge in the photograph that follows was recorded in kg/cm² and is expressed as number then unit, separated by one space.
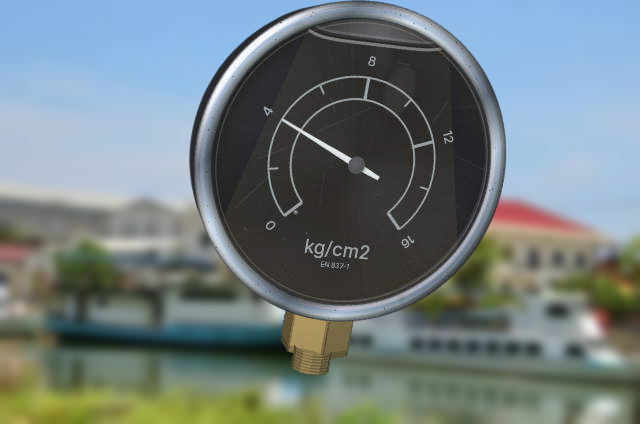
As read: 4 kg/cm²
